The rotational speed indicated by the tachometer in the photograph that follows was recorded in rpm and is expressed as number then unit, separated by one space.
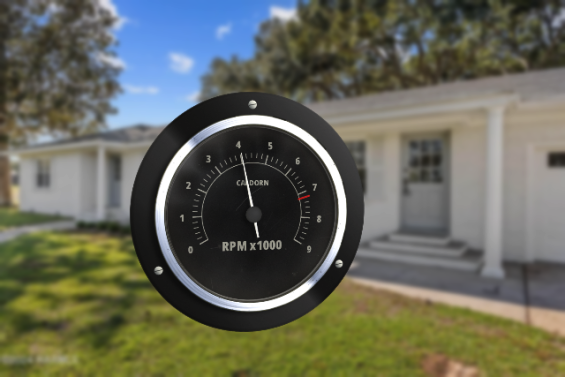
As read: 4000 rpm
